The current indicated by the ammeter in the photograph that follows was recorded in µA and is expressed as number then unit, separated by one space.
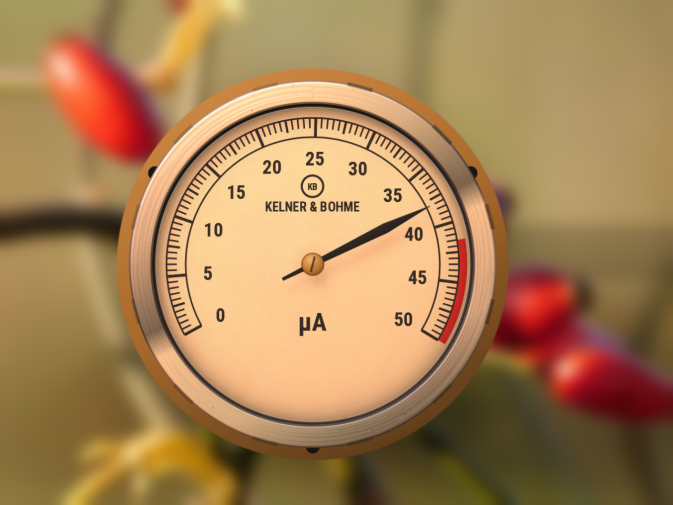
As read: 38 µA
